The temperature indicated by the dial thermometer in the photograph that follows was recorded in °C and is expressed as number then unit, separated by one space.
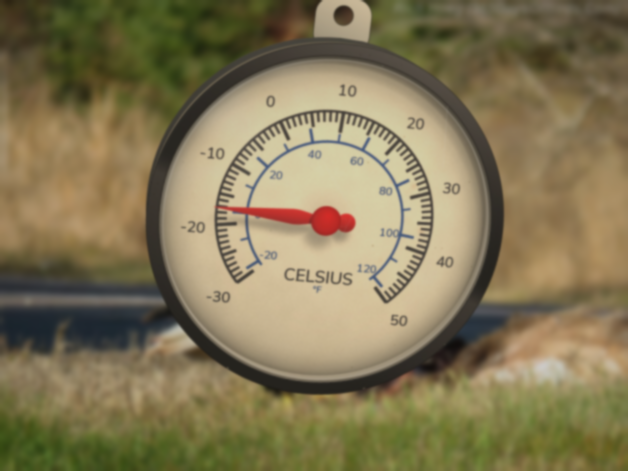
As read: -17 °C
